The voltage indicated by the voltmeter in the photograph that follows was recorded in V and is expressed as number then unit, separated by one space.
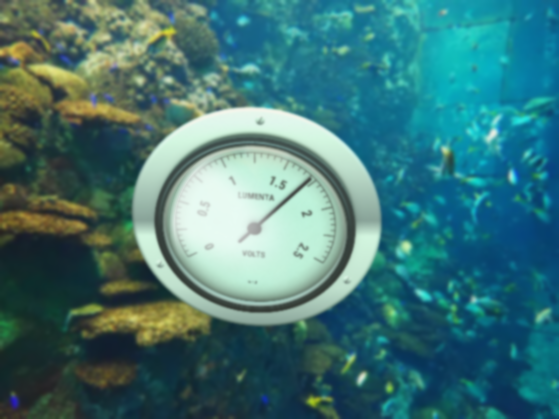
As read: 1.7 V
